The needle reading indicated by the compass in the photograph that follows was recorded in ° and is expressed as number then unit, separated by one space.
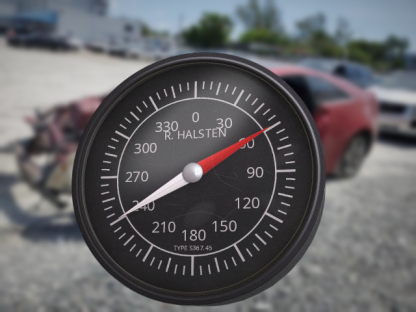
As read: 60 °
